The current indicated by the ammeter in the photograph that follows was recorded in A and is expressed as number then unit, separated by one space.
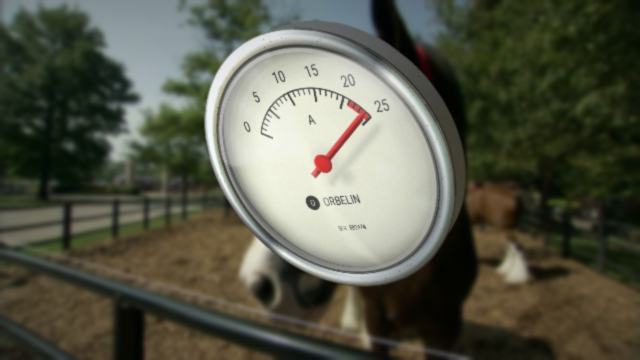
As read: 24 A
